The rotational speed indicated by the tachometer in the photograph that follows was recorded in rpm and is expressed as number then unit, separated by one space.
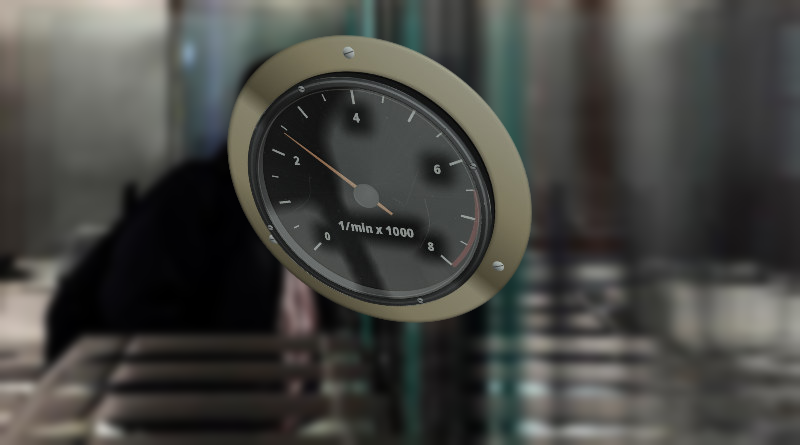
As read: 2500 rpm
